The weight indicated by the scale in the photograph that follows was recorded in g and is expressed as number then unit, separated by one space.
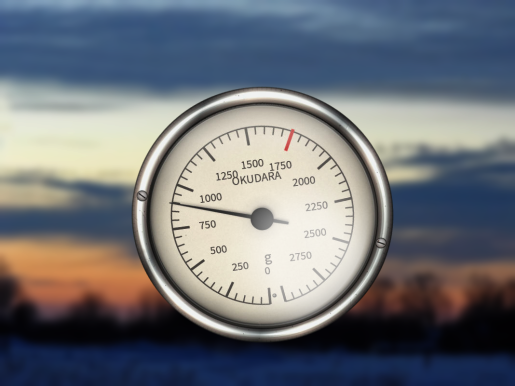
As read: 900 g
